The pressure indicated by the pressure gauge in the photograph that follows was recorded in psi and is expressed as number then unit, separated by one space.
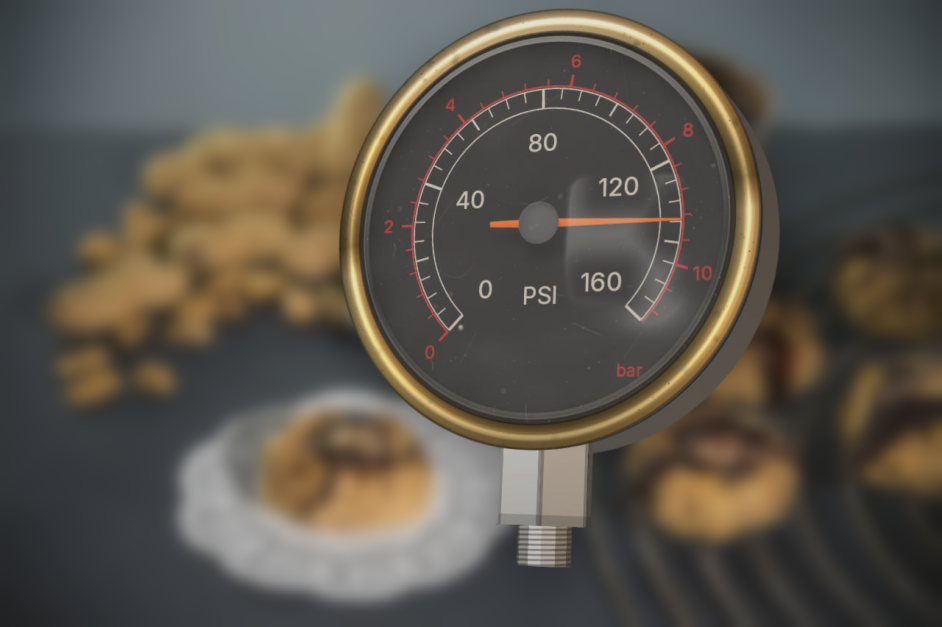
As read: 135 psi
